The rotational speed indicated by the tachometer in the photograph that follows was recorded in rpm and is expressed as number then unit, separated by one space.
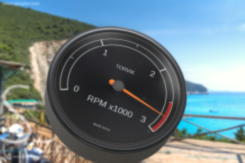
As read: 2750 rpm
